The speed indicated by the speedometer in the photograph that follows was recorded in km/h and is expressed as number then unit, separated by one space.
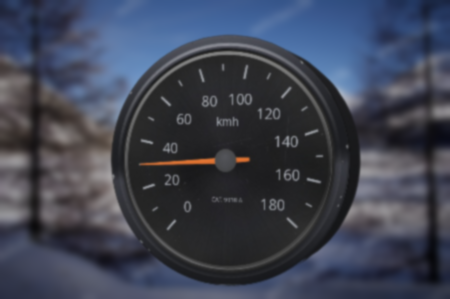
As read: 30 km/h
